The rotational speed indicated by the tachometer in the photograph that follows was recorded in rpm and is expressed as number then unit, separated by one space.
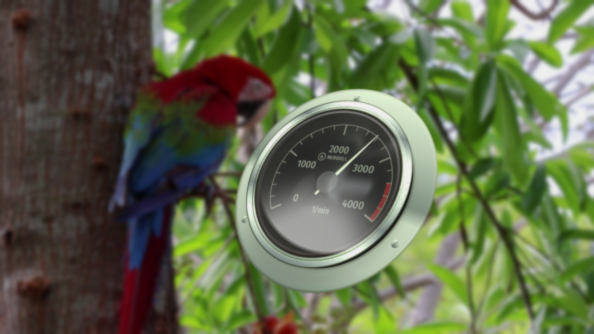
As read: 2600 rpm
